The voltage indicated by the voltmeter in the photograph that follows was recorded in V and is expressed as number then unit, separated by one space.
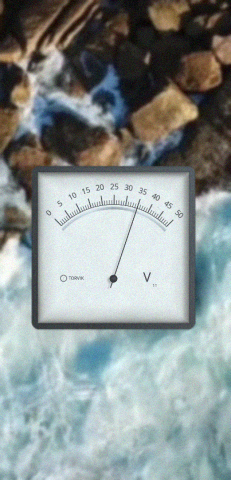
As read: 35 V
